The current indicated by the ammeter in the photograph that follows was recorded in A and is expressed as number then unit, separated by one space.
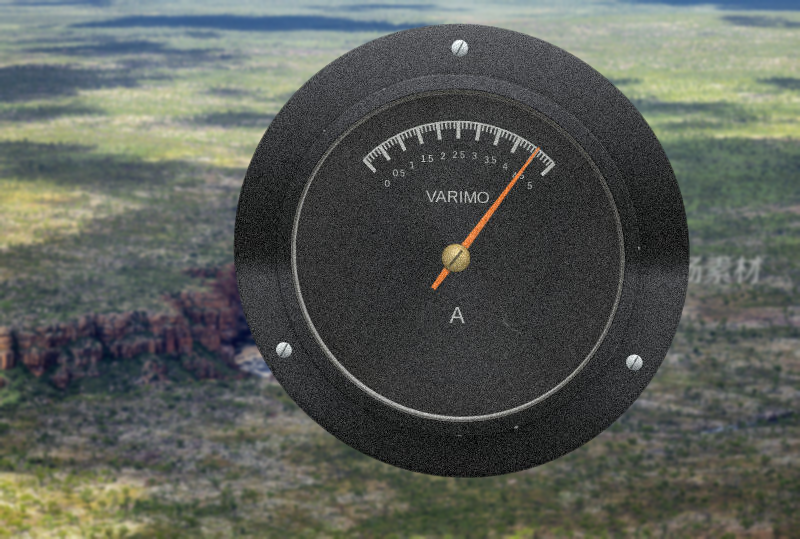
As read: 4.5 A
